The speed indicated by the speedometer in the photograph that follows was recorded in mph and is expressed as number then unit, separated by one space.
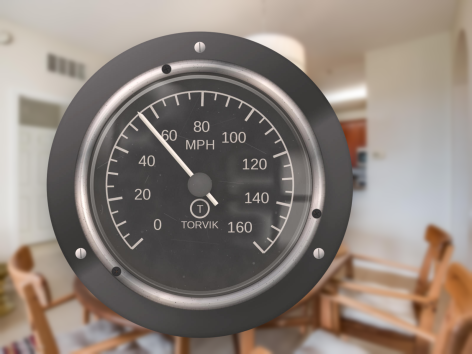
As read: 55 mph
